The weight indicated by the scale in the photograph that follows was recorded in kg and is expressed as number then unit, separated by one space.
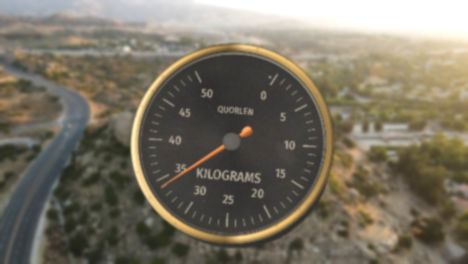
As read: 34 kg
